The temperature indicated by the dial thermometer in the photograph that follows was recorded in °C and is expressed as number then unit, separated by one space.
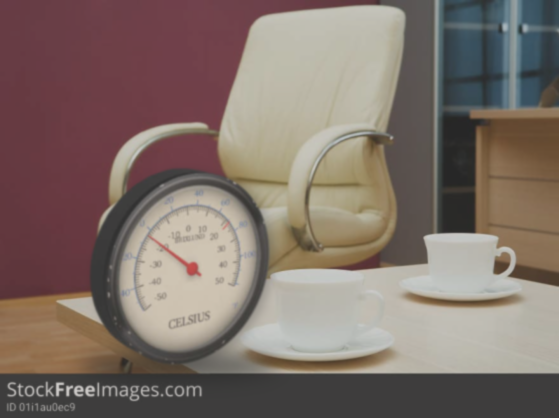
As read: -20 °C
